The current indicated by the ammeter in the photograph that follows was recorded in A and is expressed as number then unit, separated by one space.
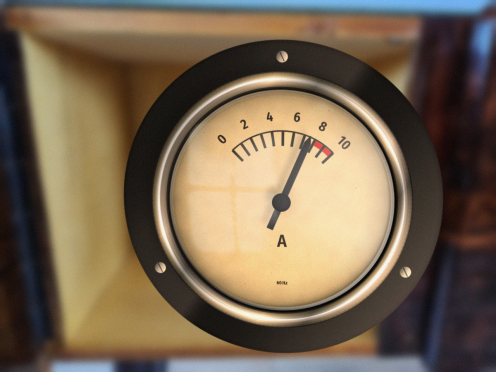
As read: 7.5 A
